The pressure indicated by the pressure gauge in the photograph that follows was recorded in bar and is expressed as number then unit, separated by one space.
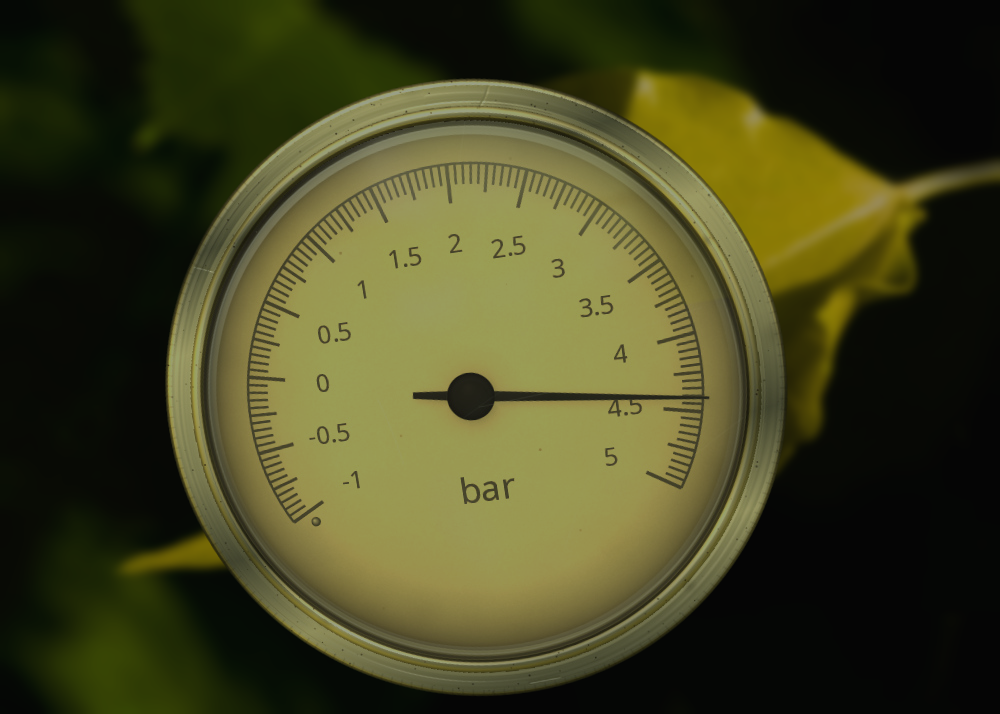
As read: 4.4 bar
